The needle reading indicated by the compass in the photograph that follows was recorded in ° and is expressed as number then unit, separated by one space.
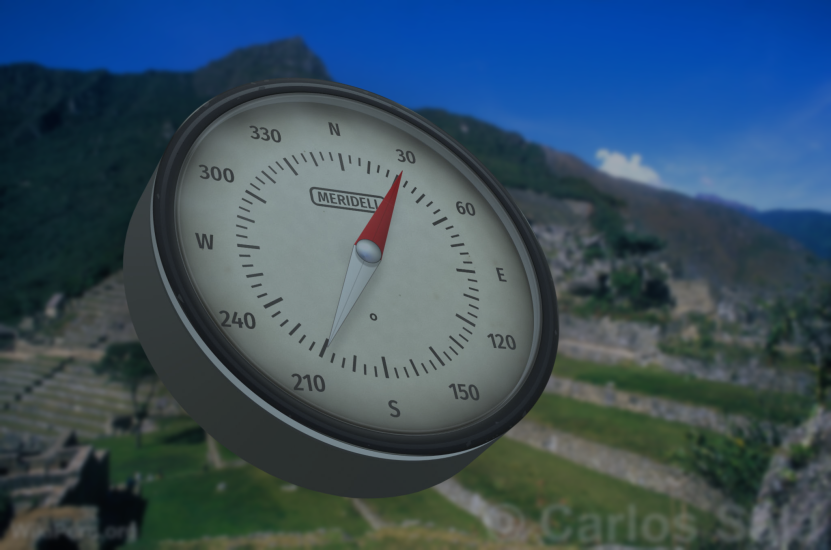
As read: 30 °
